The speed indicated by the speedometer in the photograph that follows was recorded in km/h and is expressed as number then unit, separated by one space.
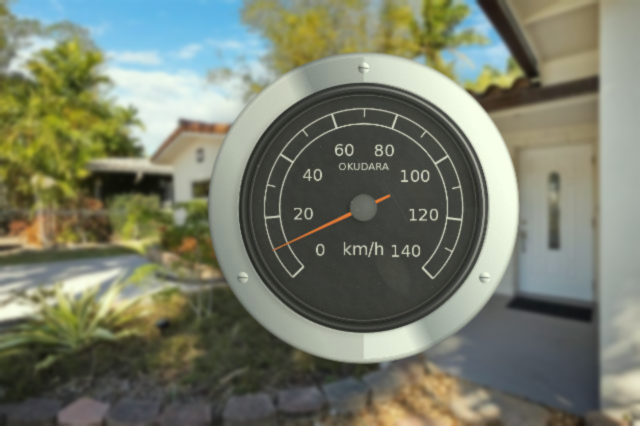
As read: 10 km/h
